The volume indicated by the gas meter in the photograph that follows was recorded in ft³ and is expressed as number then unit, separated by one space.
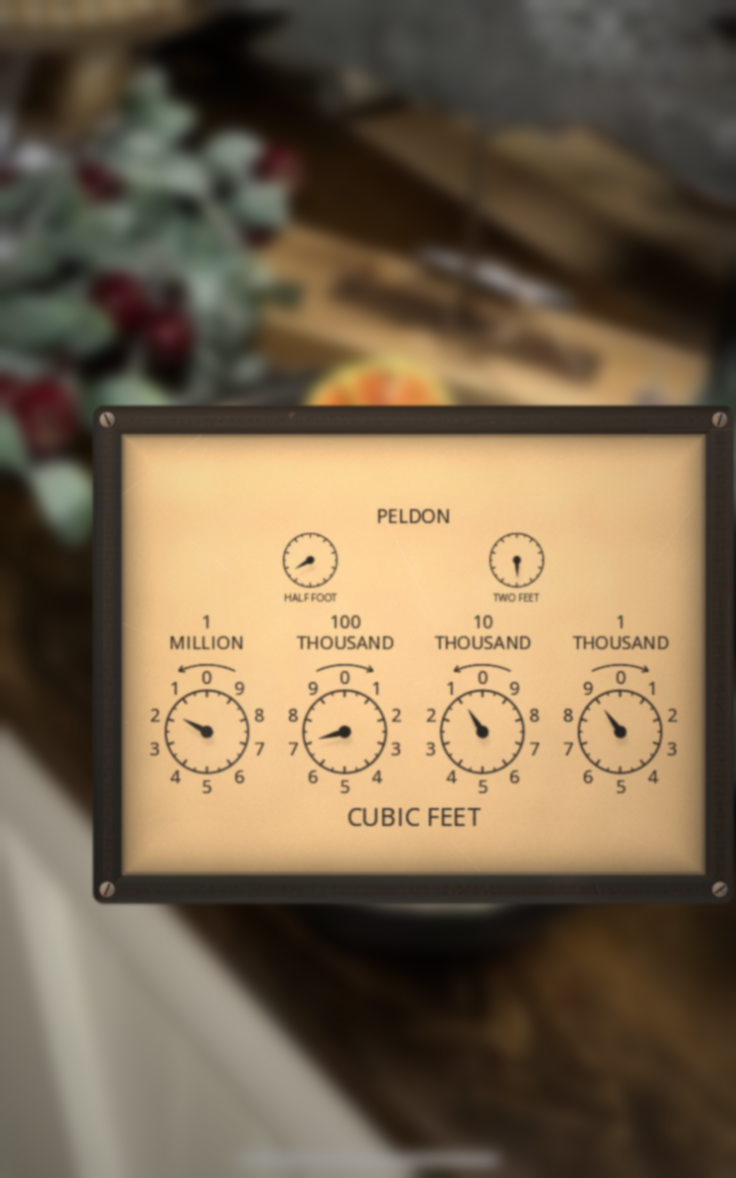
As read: 170900 ft³
